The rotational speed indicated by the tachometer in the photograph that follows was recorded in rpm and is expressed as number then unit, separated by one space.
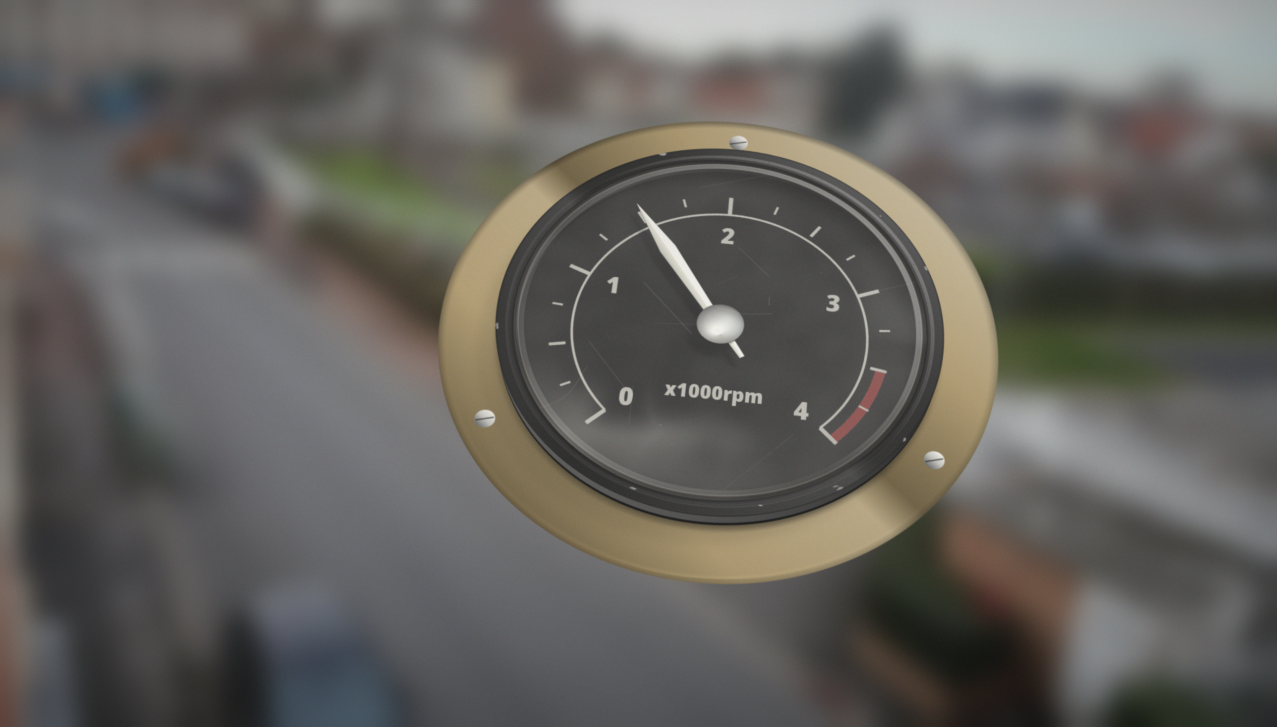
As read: 1500 rpm
